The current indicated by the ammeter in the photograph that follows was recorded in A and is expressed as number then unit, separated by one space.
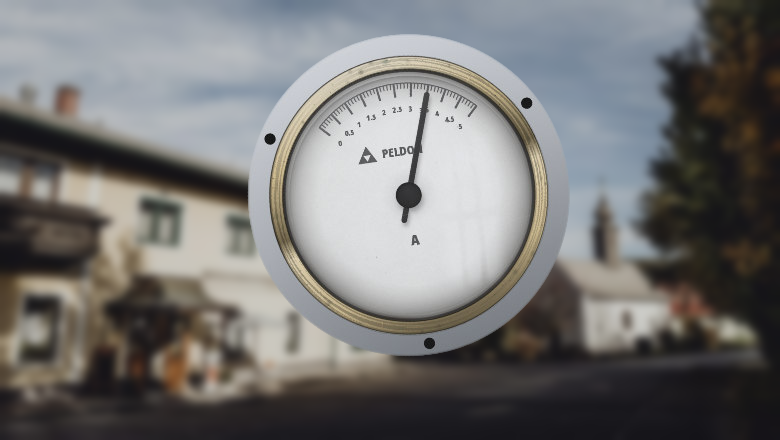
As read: 3.5 A
